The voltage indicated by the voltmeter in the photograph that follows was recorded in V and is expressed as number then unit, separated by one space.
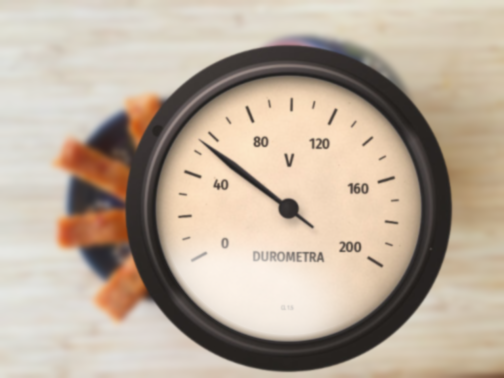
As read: 55 V
